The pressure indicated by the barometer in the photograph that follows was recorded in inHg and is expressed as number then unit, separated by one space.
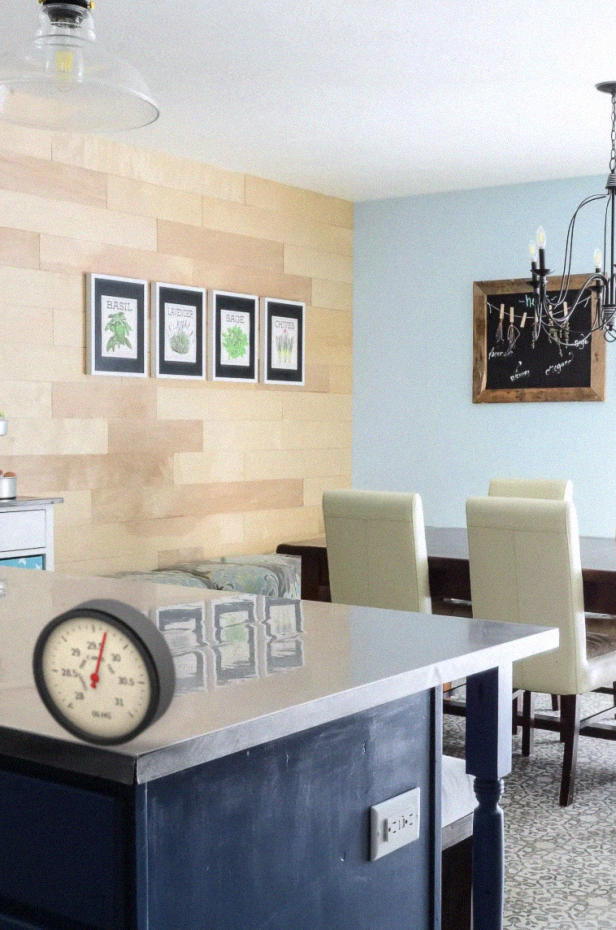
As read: 29.7 inHg
